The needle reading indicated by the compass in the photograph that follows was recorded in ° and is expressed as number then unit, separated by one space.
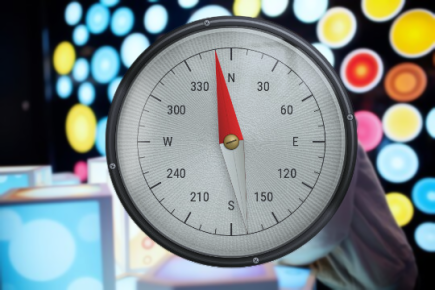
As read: 350 °
